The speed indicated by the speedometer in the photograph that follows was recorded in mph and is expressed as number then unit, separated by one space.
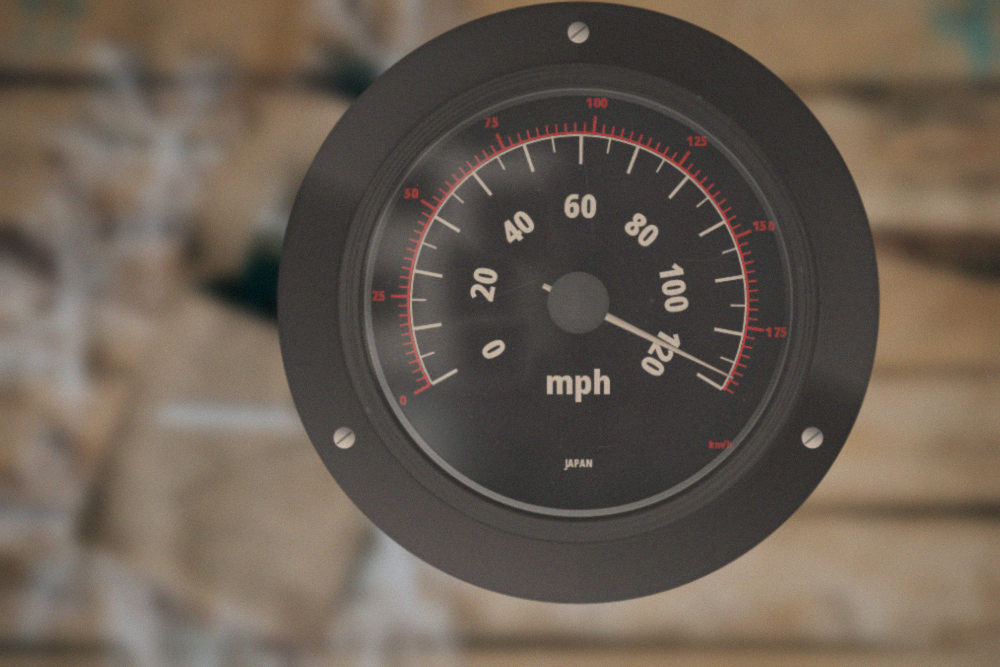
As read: 117.5 mph
